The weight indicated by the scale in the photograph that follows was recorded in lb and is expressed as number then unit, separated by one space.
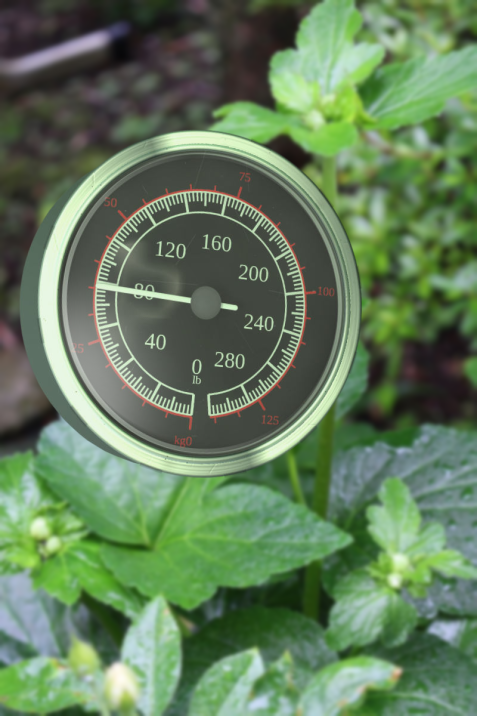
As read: 78 lb
